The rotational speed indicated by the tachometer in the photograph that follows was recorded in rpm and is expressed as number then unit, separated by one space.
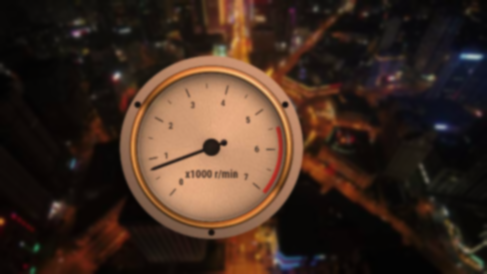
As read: 750 rpm
